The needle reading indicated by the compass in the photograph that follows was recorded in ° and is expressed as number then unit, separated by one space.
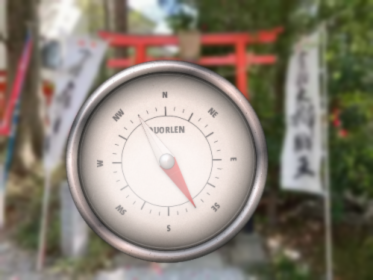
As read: 150 °
